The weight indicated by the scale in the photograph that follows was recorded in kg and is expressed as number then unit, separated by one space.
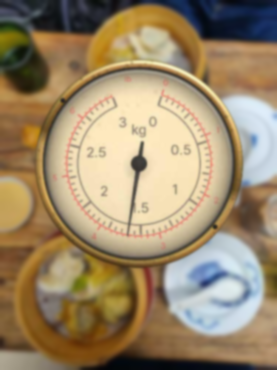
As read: 1.6 kg
